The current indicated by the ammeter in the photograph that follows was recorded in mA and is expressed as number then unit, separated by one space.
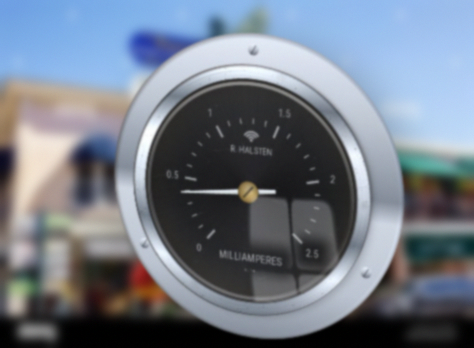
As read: 0.4 mA
